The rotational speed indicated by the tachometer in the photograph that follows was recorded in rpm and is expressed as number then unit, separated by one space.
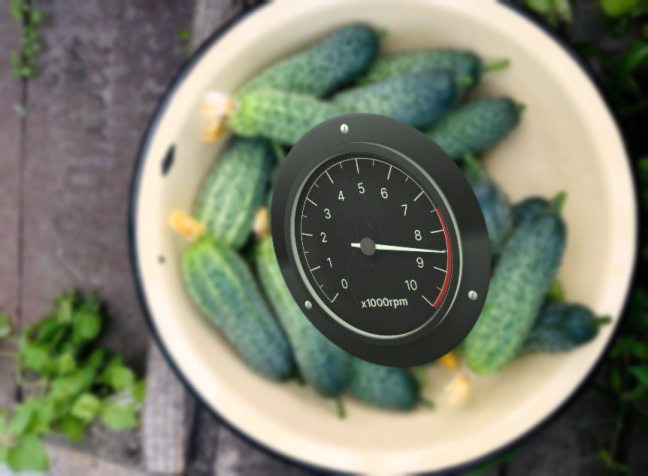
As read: 8500 rpm
